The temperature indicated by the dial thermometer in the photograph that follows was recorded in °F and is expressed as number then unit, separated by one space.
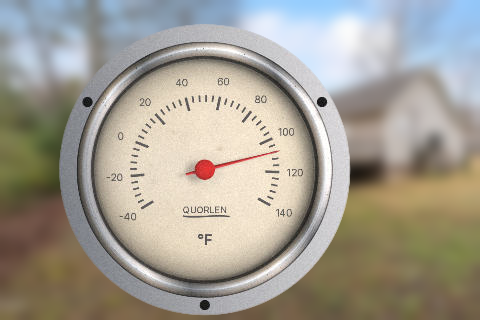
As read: 108 °F
